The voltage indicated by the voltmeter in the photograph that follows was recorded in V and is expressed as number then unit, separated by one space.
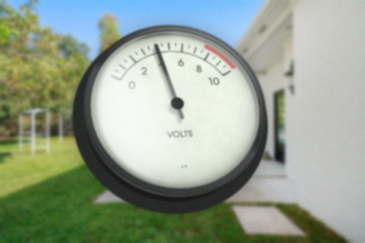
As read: 4 V
